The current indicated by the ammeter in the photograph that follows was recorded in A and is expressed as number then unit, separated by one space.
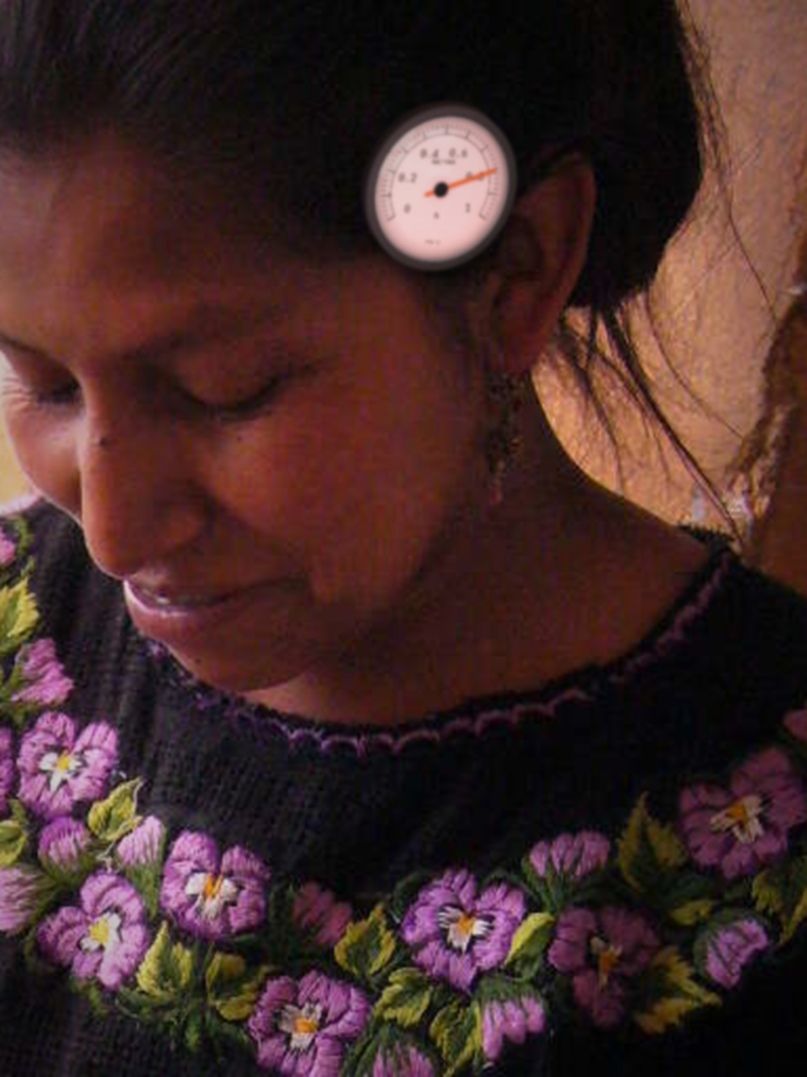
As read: 0.8 A
